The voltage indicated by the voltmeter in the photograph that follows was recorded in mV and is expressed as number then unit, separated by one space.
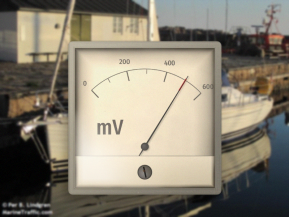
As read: 500 mV
